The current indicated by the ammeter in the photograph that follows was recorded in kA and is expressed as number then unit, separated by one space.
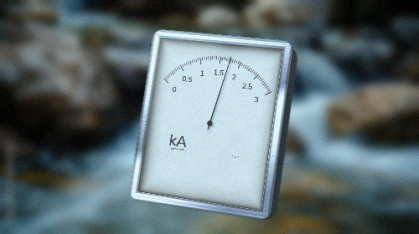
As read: 1.75 kA
